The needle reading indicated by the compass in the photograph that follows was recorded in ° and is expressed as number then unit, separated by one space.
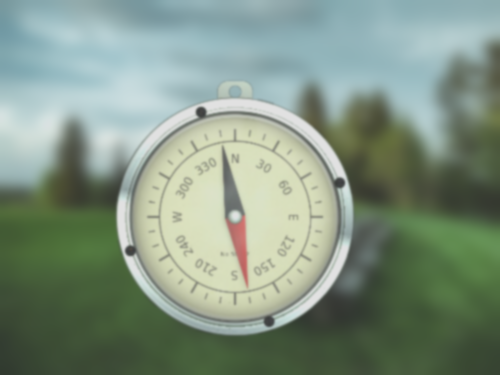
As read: 170 °
